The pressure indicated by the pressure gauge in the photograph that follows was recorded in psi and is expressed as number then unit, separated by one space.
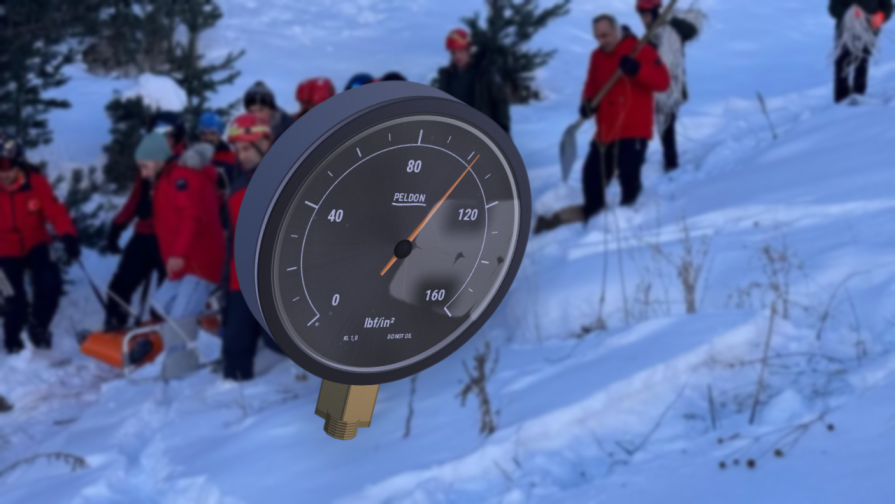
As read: 100 psi
